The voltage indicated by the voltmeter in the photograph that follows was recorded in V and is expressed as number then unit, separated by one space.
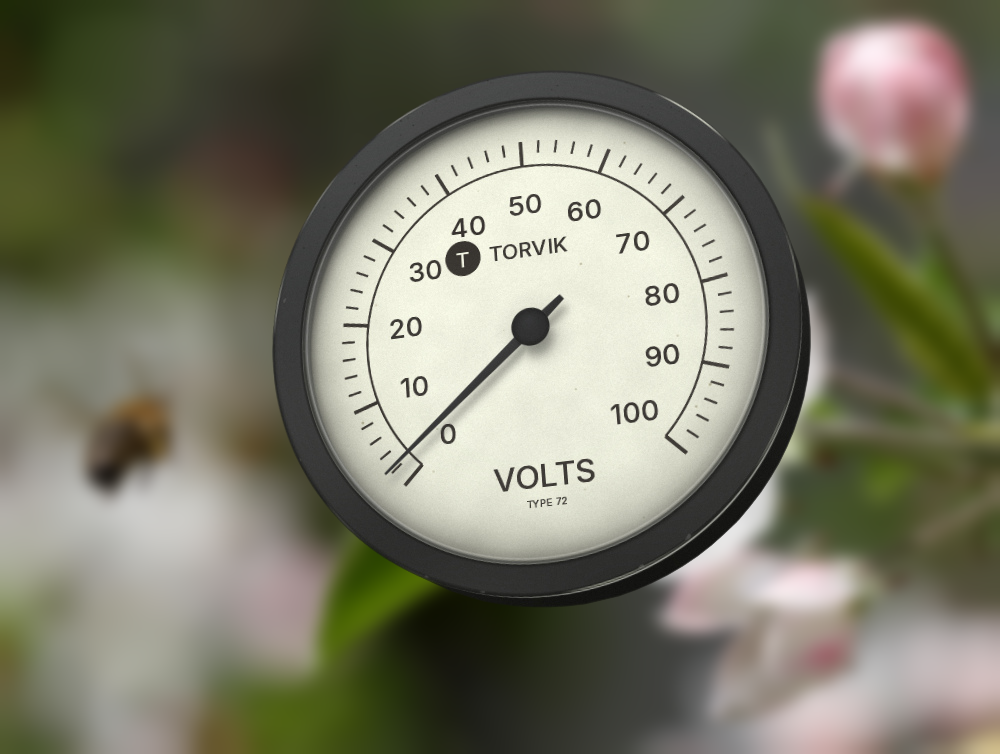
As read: 2 V
